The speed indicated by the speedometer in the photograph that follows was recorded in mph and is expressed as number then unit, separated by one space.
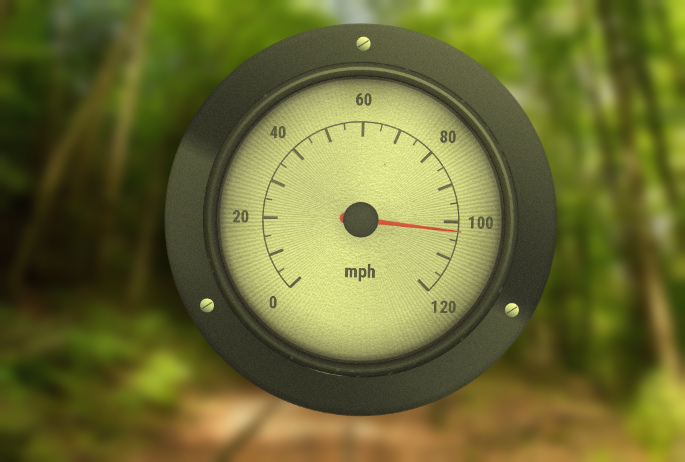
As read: 102.5 mph
